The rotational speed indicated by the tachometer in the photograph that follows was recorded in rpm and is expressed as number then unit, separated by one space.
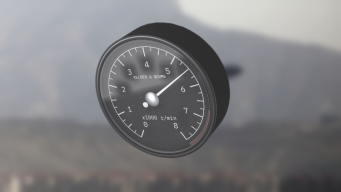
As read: 5500 rpm
